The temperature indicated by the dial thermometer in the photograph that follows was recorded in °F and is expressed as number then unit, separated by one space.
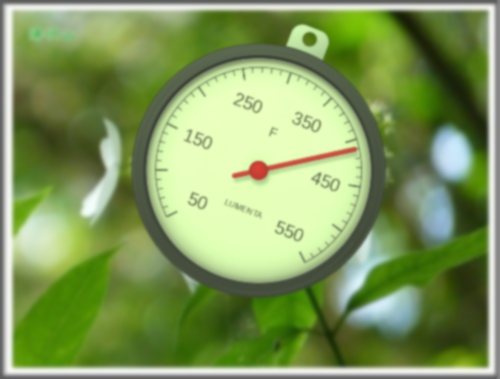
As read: 410 °F
